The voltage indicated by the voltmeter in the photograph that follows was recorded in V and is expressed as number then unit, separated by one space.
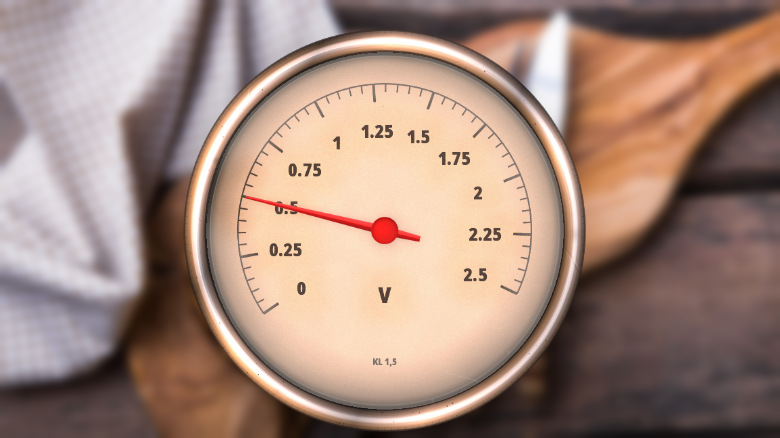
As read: 0.5 V
